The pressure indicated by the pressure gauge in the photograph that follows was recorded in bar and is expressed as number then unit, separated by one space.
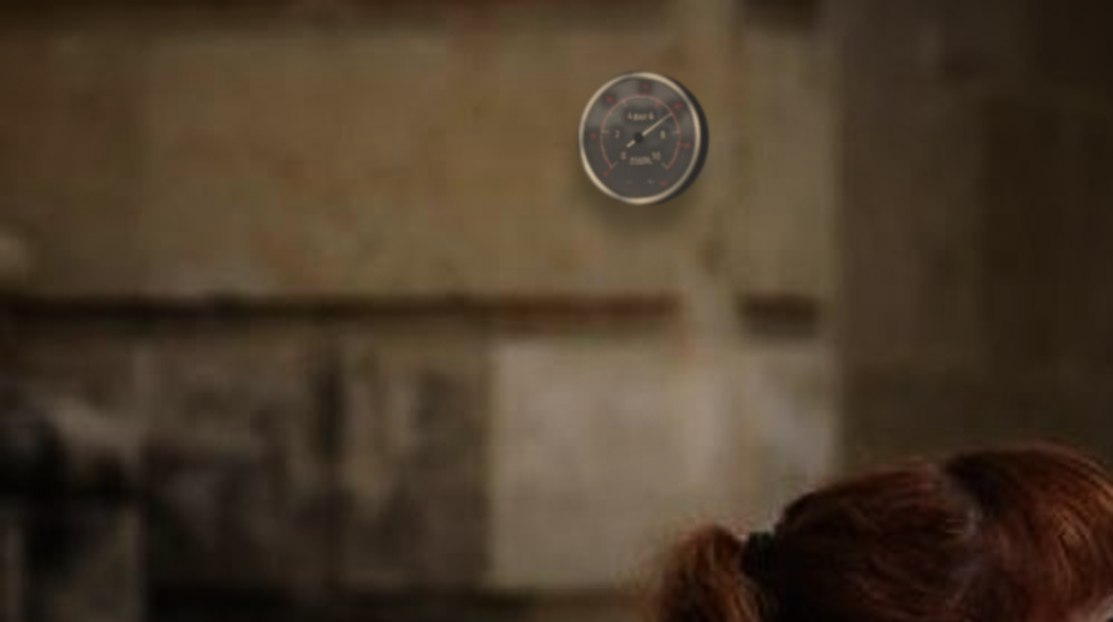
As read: 7 bar
